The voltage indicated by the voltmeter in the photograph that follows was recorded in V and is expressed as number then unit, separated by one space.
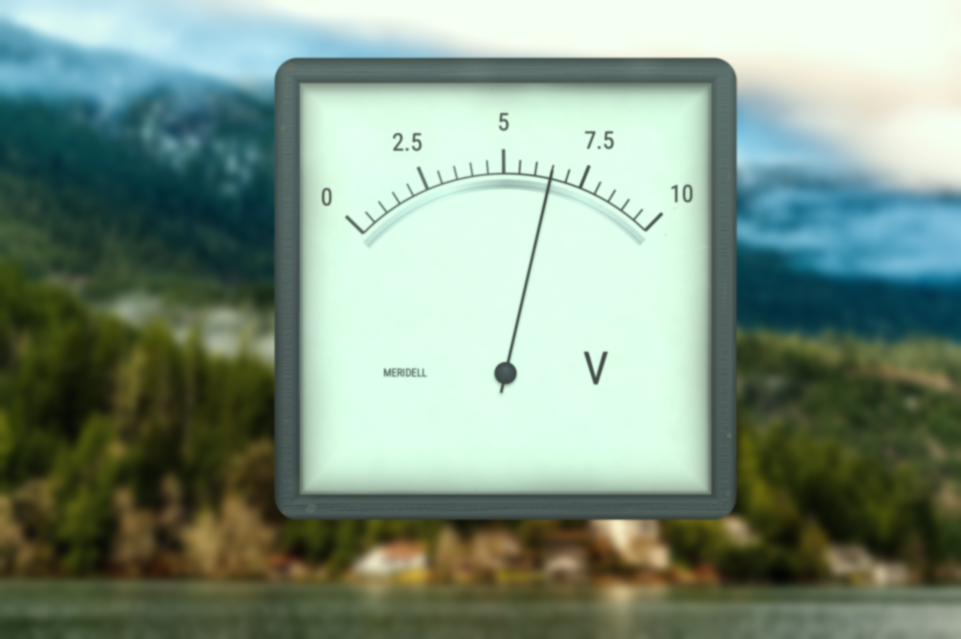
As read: 6.5 V
